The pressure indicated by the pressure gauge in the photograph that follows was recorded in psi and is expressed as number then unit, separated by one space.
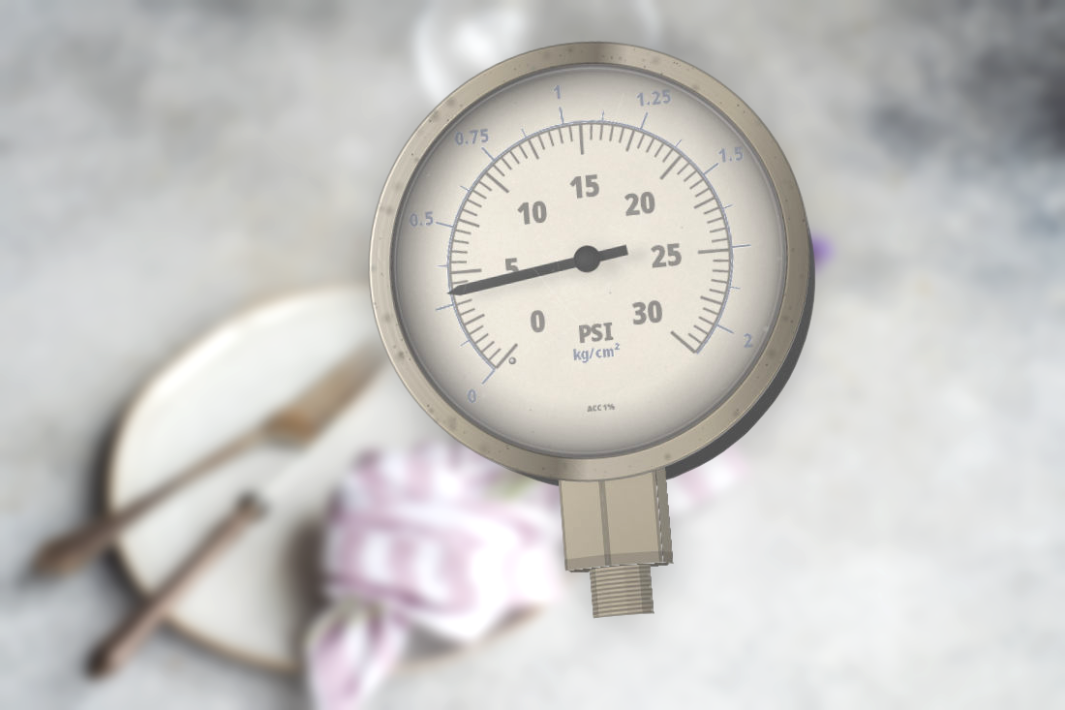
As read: 4 psi
